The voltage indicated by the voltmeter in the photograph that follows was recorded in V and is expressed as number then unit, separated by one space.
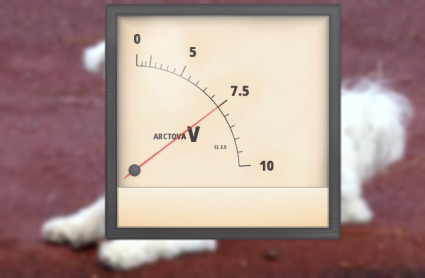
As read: 7.5 V
